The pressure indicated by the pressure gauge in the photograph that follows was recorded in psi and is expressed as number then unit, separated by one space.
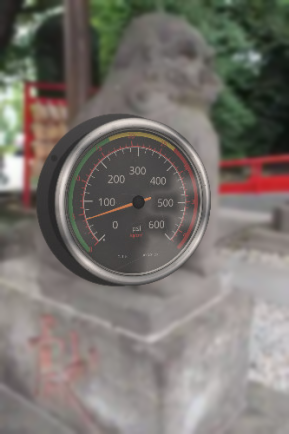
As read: 60 psi
